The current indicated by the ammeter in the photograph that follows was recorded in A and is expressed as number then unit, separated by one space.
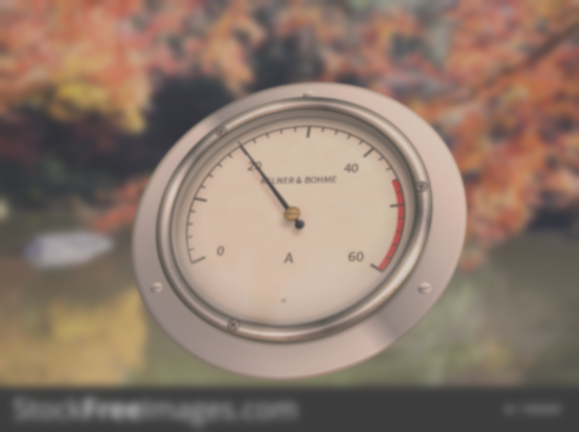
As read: 20 A
